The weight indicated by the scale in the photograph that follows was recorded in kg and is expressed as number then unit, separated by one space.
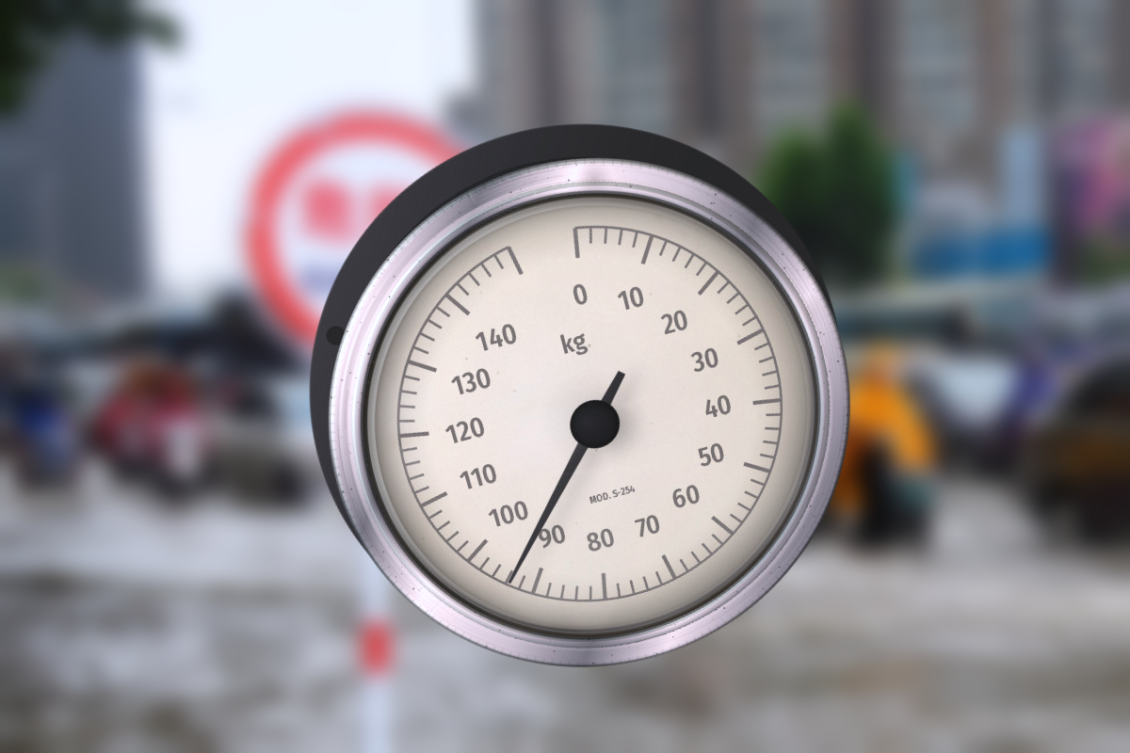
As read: 94 kg
